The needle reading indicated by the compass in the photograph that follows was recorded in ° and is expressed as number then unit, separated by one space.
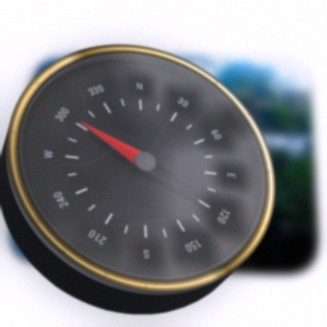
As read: 300 °
